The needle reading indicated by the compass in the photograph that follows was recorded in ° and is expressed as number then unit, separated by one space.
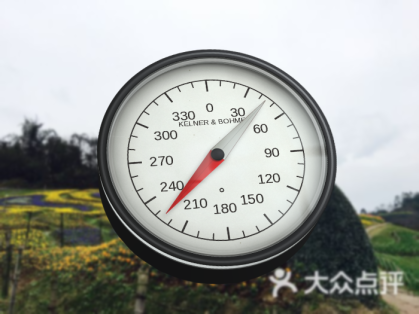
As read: 225 °
